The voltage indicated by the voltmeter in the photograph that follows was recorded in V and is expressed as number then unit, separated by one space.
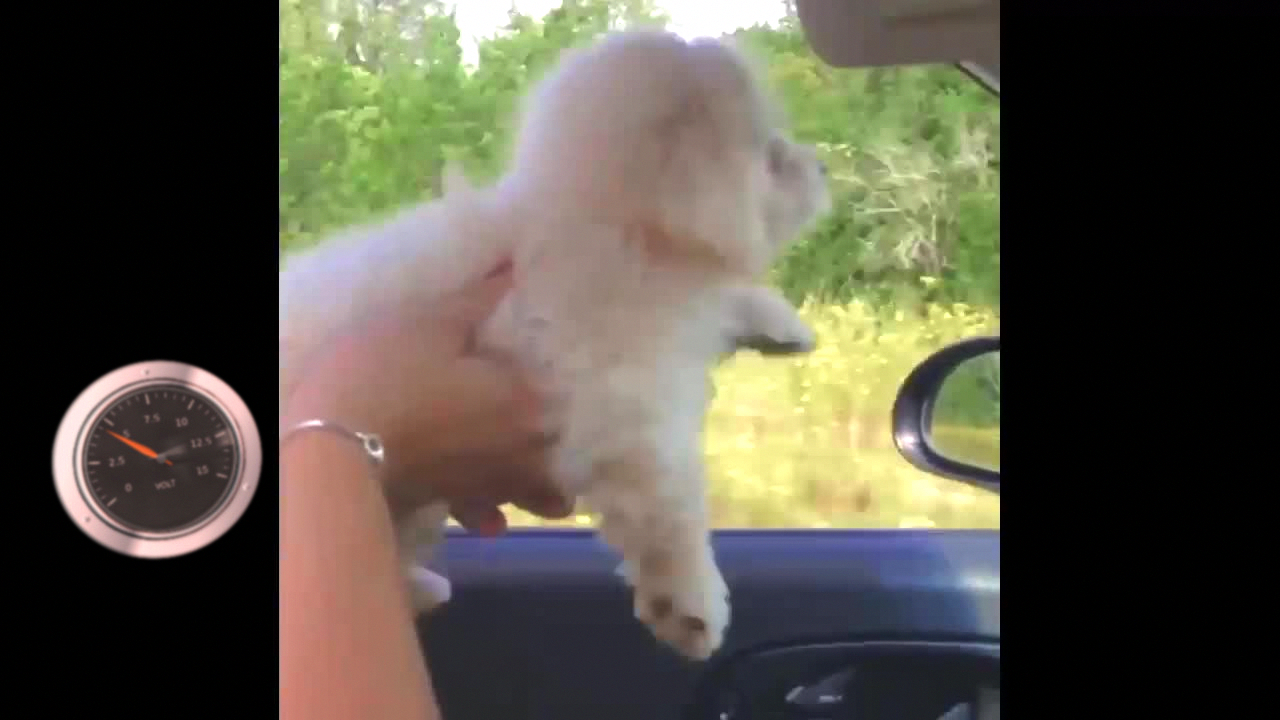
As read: 4.5 V
